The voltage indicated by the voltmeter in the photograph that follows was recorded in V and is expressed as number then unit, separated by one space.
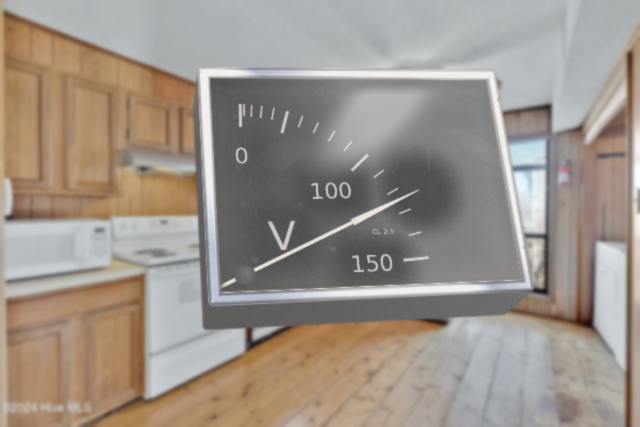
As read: 125 V
